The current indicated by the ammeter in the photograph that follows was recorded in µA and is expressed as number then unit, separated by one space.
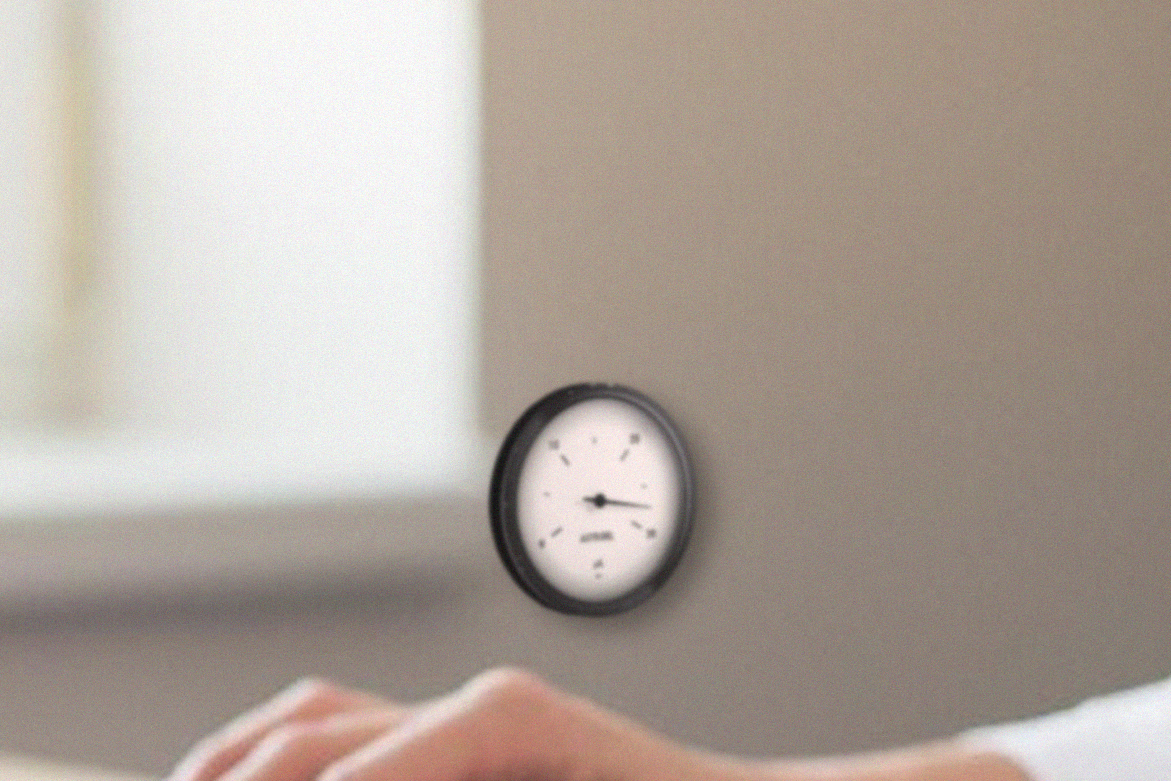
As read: 27.5 µA
